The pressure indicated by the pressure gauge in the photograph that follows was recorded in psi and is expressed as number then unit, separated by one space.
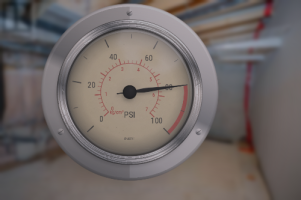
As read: 80 psi
